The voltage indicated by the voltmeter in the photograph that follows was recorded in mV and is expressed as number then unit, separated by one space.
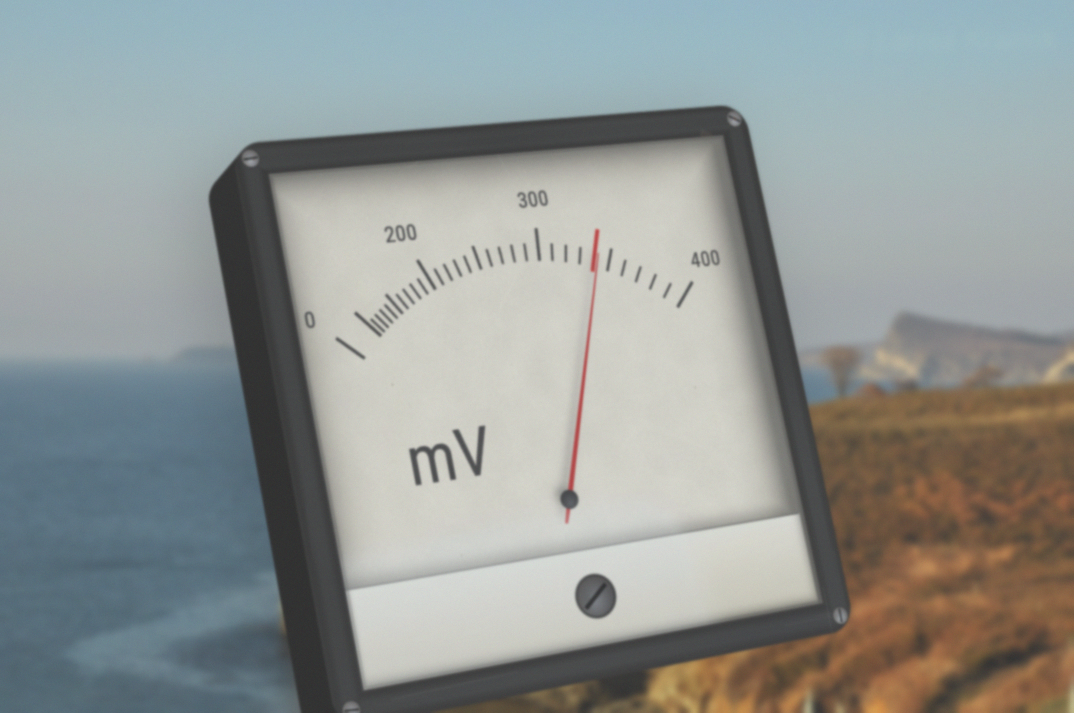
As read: 340 mV
